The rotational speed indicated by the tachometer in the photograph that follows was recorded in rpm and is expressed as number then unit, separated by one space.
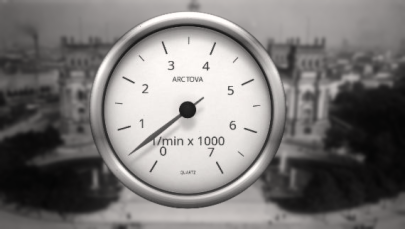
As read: 500 rpm
